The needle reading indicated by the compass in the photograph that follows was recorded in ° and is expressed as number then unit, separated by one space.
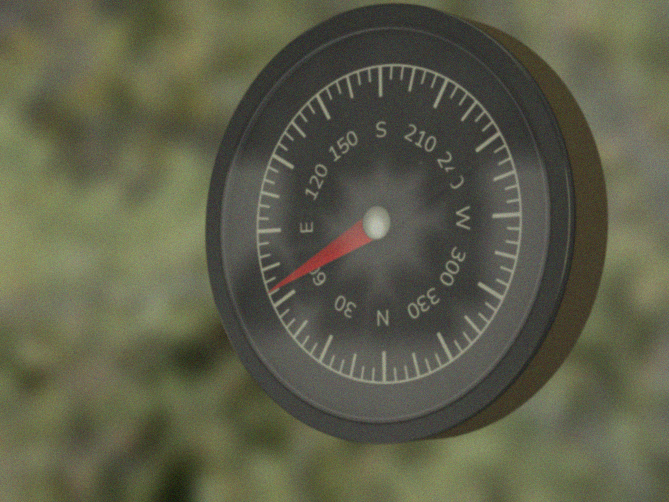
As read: 65 °
